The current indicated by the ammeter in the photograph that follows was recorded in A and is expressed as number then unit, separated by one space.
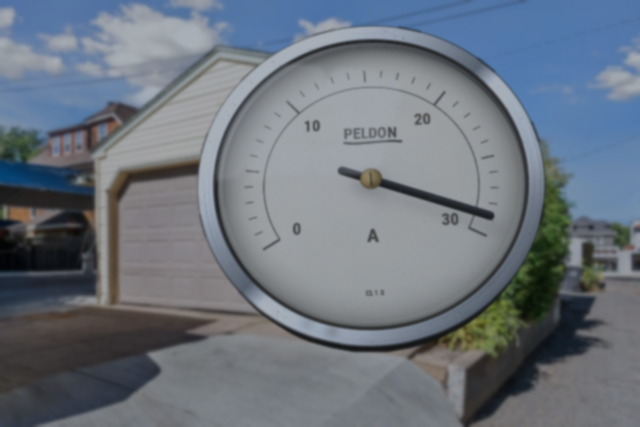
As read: 29 A
